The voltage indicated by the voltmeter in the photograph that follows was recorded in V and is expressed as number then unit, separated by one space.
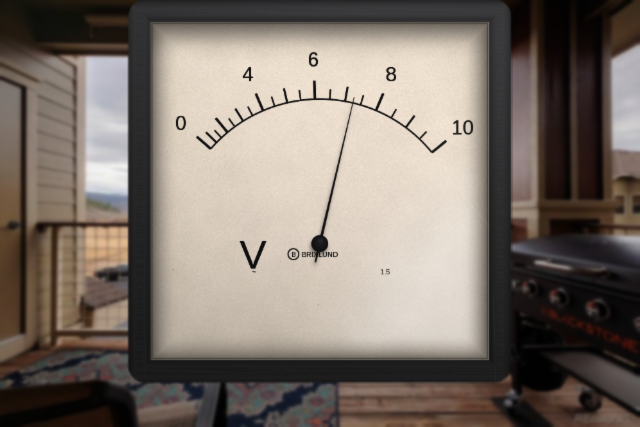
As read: 7.25 V
